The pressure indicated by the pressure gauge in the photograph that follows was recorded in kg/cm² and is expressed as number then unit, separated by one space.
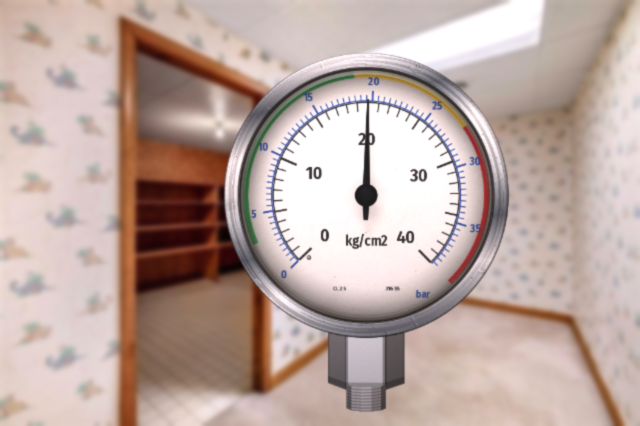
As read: 20 kg/cm²
